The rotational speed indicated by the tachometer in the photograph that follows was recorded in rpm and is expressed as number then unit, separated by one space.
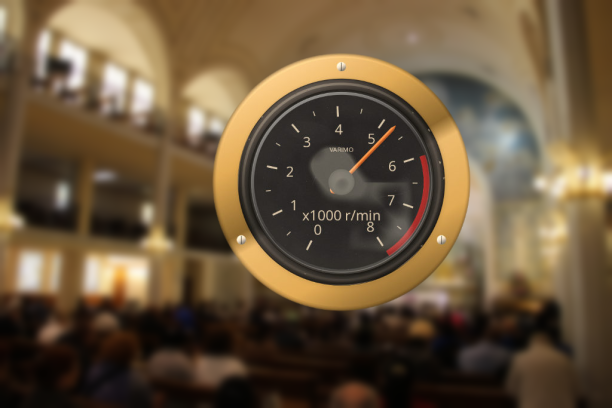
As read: 5250 rpm
